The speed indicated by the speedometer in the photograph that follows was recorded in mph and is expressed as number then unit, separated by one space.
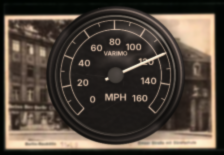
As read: 120 mph
